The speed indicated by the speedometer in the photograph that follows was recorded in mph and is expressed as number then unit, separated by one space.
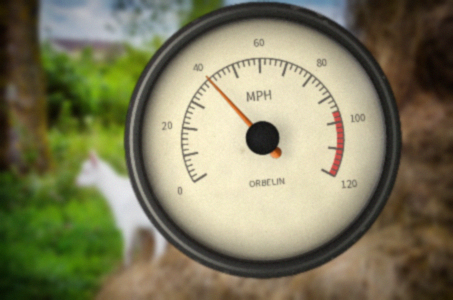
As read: 40 mph
